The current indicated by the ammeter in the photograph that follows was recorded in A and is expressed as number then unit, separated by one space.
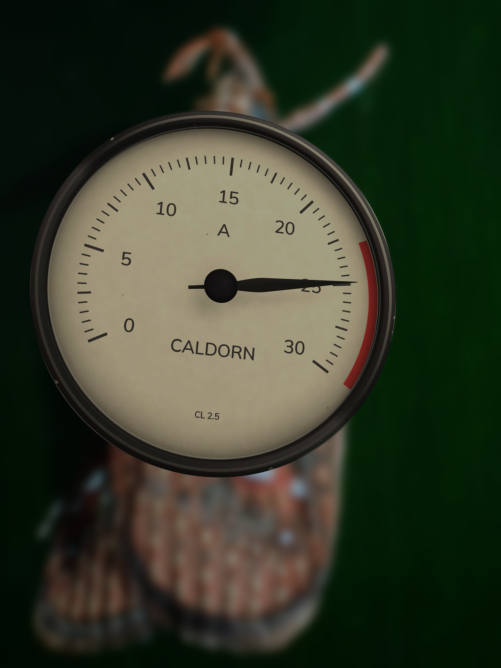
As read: 25 A
